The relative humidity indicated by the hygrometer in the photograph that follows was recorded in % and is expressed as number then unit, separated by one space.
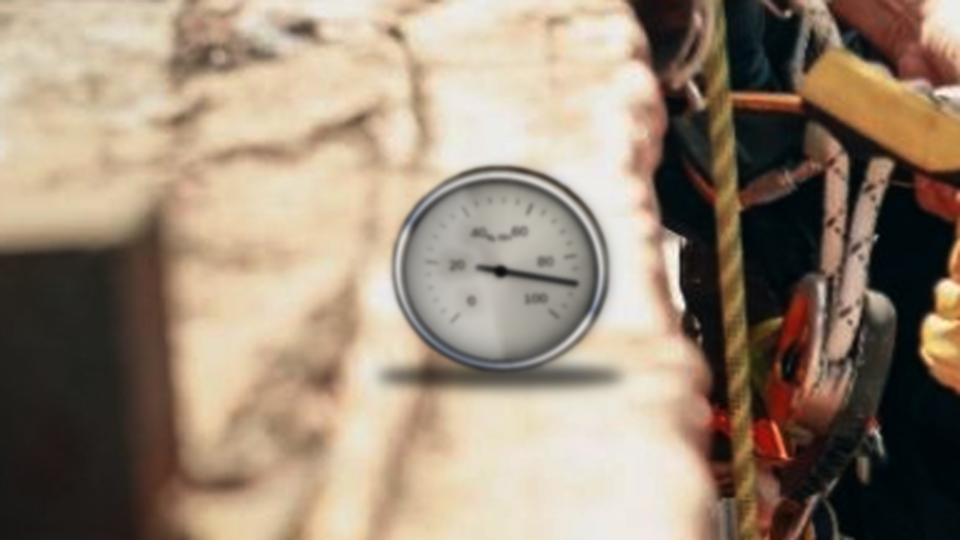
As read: 88 %
